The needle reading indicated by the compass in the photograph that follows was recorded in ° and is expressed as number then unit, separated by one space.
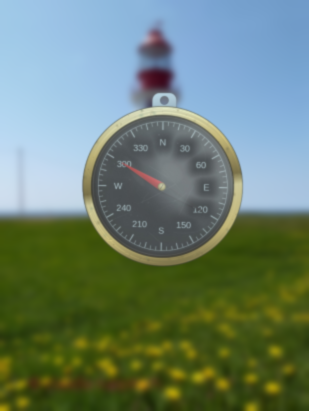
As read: 300 °
